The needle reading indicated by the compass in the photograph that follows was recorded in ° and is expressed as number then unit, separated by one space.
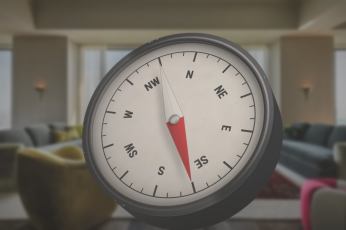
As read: 150 °
